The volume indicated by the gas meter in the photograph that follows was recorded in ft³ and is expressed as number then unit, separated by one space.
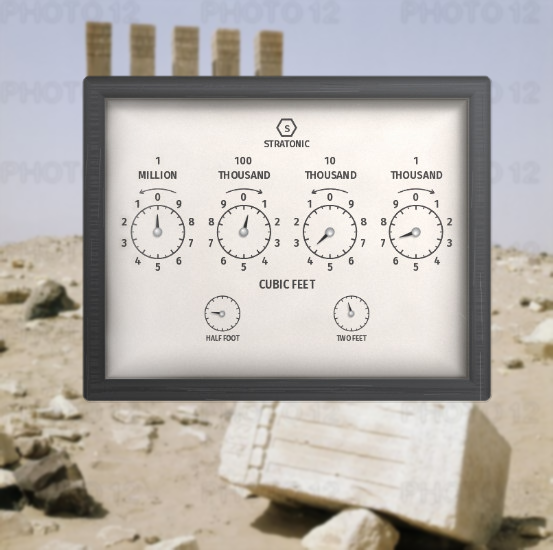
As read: 3700 ft³
